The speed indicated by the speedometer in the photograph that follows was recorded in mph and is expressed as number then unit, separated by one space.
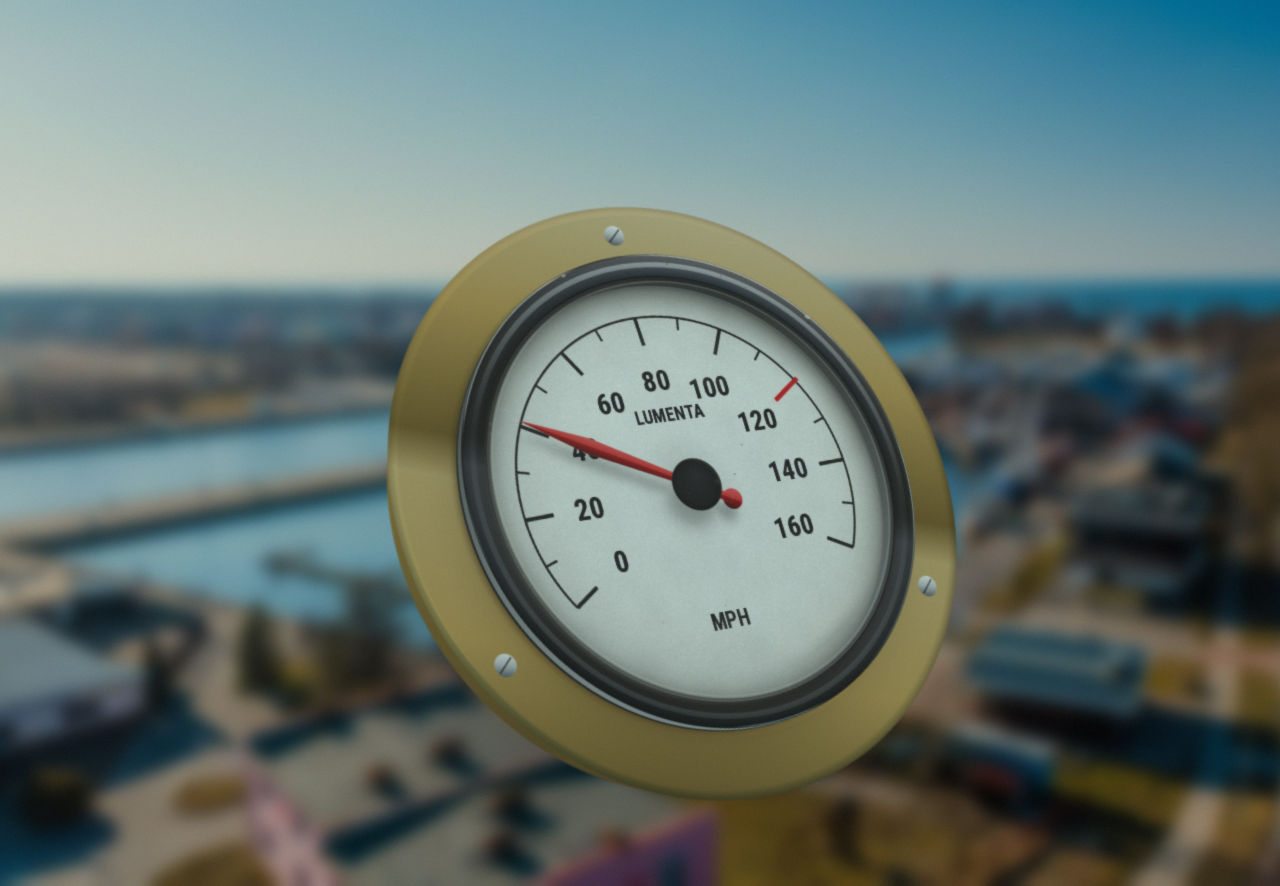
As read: 40 mph
